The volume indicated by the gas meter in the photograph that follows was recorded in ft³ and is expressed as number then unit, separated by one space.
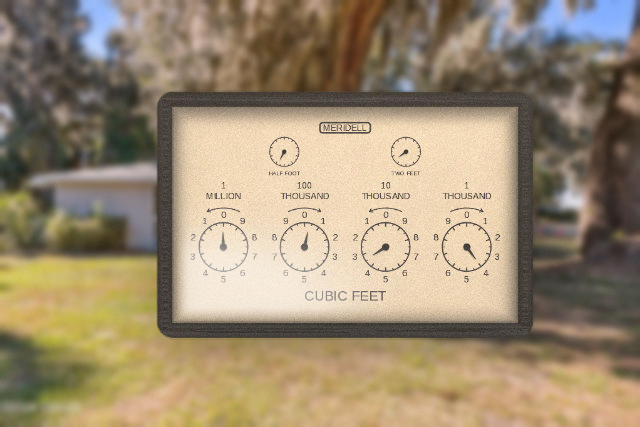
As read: 3400 ft³
